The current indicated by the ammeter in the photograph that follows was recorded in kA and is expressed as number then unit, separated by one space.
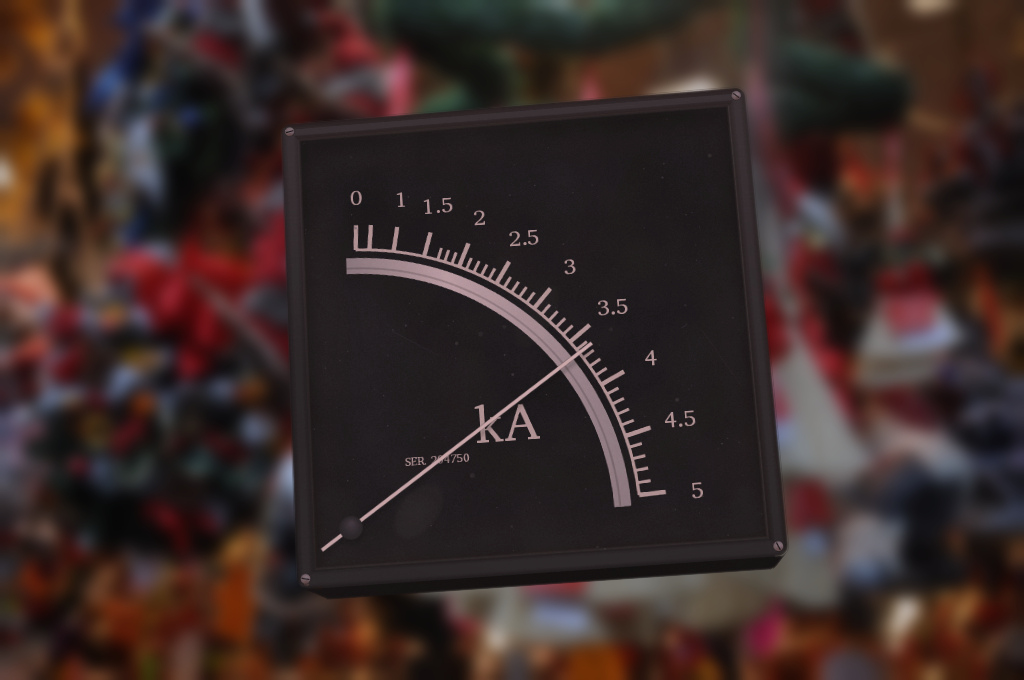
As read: 3.65 kA
